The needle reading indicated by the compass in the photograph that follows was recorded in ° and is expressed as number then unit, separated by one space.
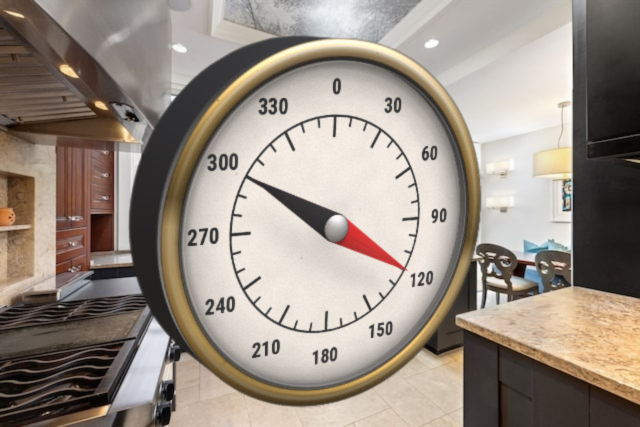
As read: 120 °
